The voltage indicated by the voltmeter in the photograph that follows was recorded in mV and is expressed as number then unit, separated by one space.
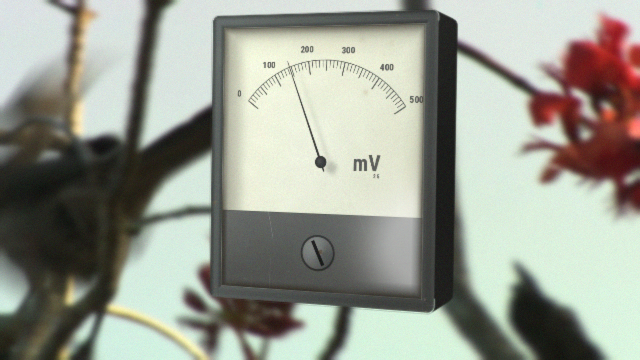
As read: 150 mV
